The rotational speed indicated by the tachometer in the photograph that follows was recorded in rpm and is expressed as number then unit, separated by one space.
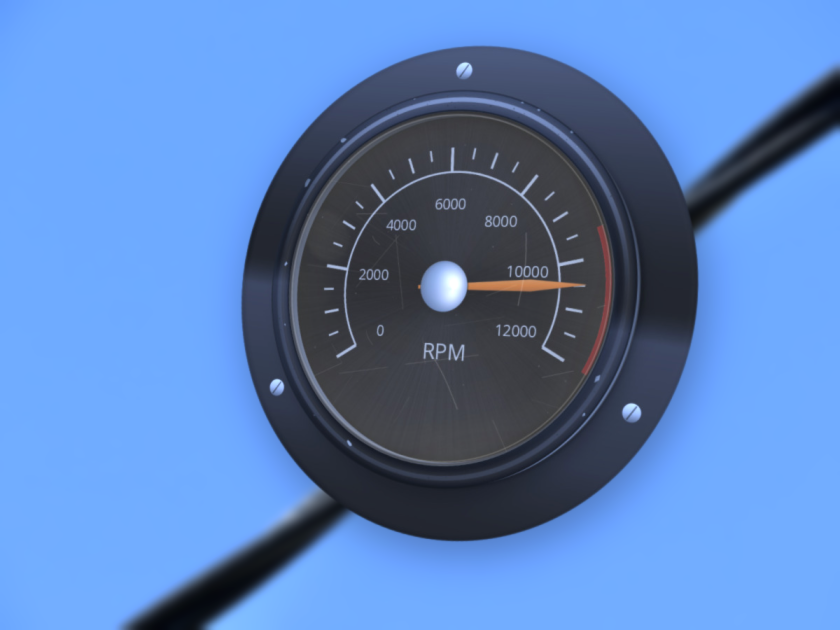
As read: 10500 rpm
